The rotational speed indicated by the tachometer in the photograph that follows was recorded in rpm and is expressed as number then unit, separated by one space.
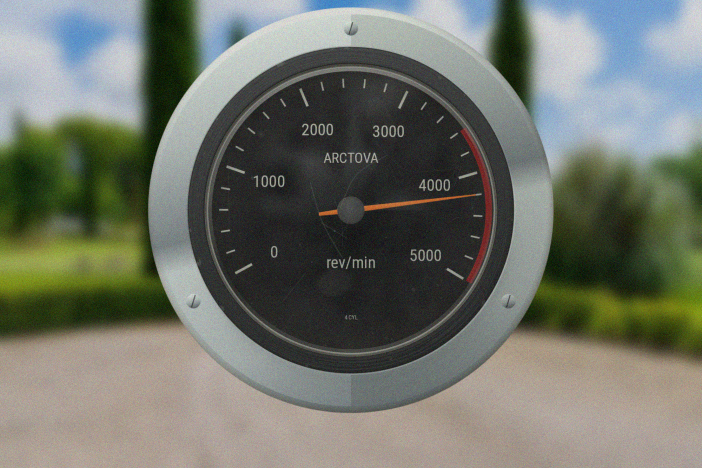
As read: 4200 rpm
